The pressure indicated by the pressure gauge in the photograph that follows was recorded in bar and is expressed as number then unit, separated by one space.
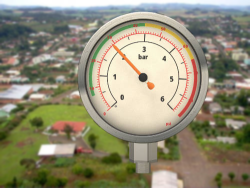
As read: 2 bar
